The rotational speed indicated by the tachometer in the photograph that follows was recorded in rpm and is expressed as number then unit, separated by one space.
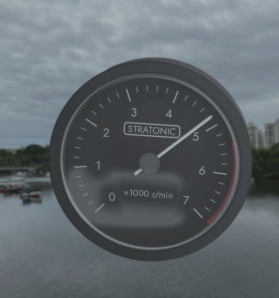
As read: 4800 rpm
